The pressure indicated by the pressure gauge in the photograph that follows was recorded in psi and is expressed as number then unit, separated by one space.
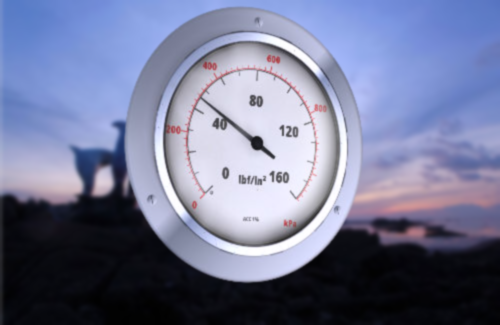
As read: 45 psi
